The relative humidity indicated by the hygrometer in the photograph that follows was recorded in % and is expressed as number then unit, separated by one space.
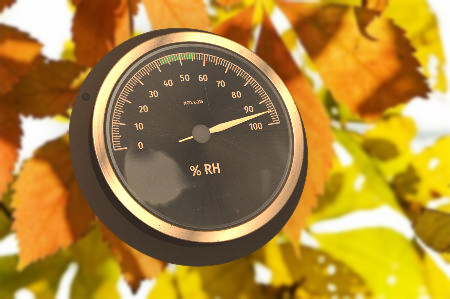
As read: 95 %
